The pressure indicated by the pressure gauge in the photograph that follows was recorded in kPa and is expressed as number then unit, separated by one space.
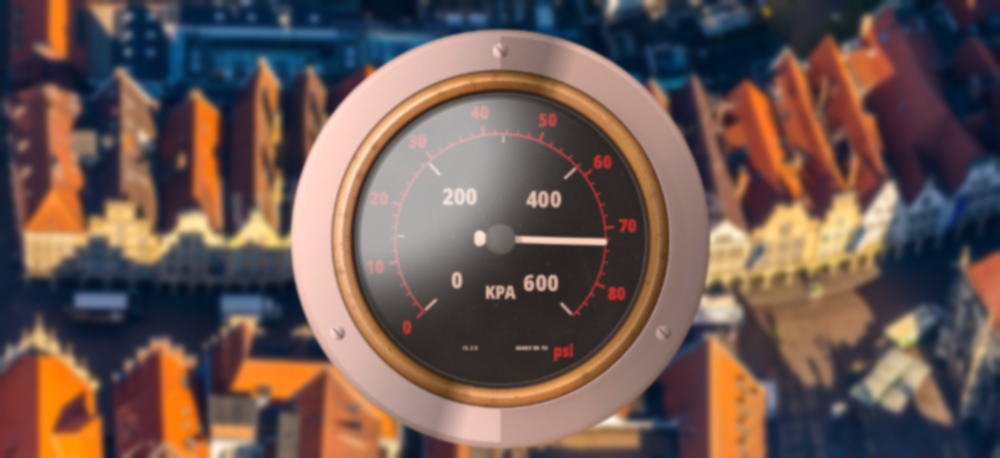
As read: 500 kPa
